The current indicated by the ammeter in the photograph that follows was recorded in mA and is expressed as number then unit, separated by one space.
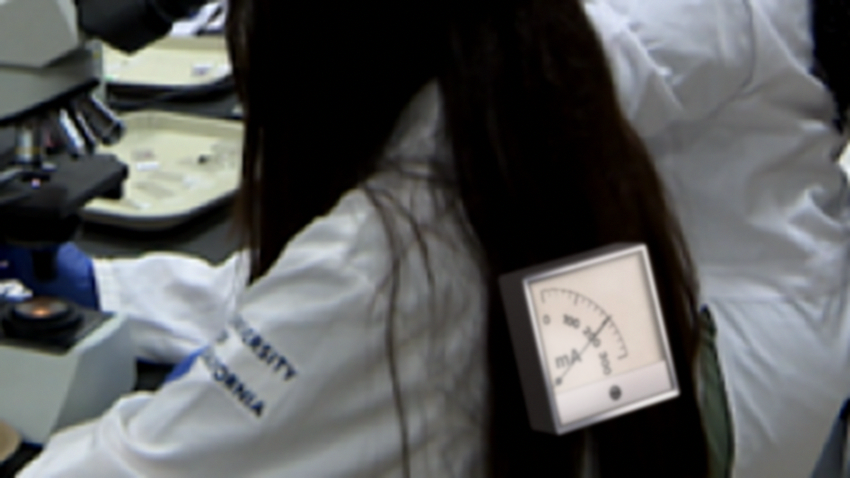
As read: 200 mA
